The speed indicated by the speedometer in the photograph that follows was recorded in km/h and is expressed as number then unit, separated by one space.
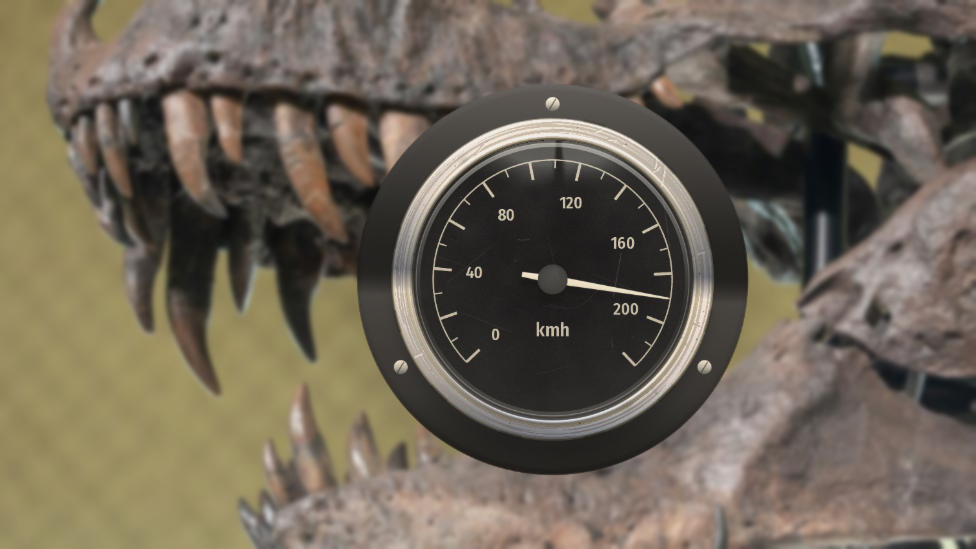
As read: 190 km/h
